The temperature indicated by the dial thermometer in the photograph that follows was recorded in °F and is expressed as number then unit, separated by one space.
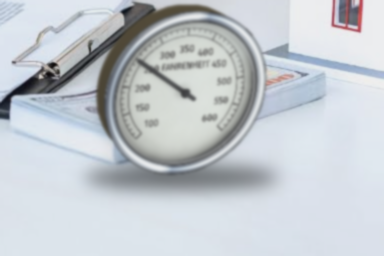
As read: 250 °F
